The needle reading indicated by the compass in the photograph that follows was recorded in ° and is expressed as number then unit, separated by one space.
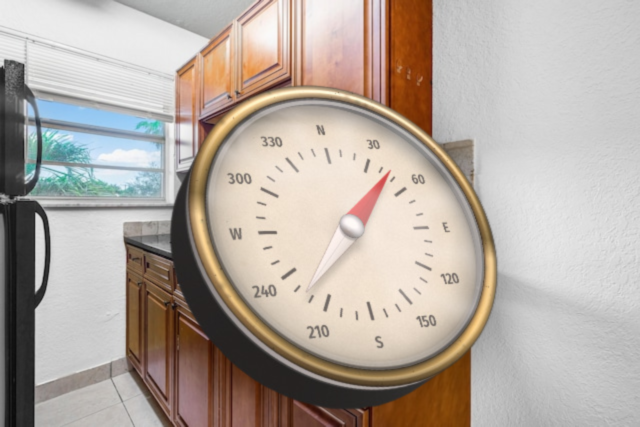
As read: 45 °
